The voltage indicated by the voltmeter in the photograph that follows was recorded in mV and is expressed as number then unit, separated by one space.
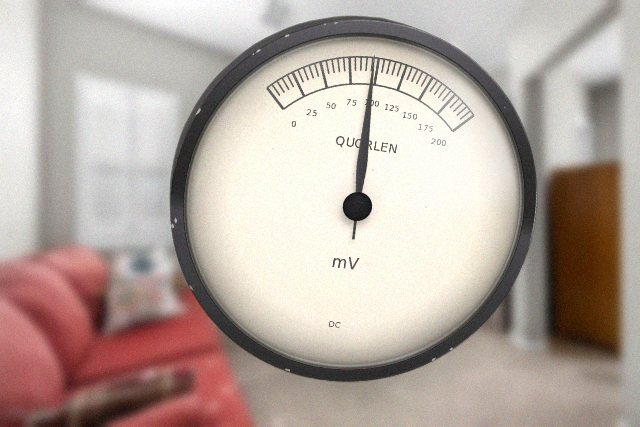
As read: 95 mV
